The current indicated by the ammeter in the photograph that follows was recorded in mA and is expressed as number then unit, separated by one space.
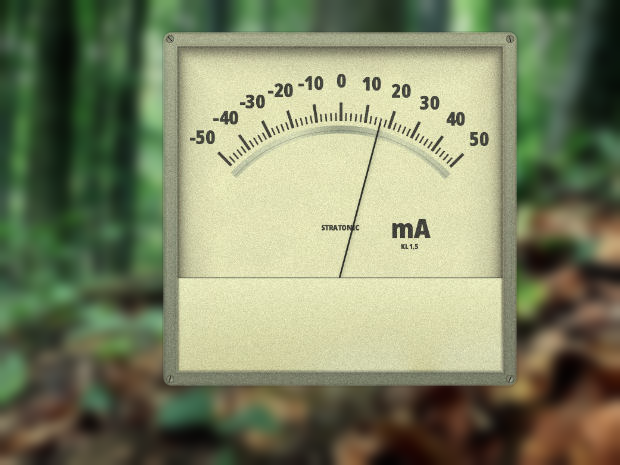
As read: 16 mA
